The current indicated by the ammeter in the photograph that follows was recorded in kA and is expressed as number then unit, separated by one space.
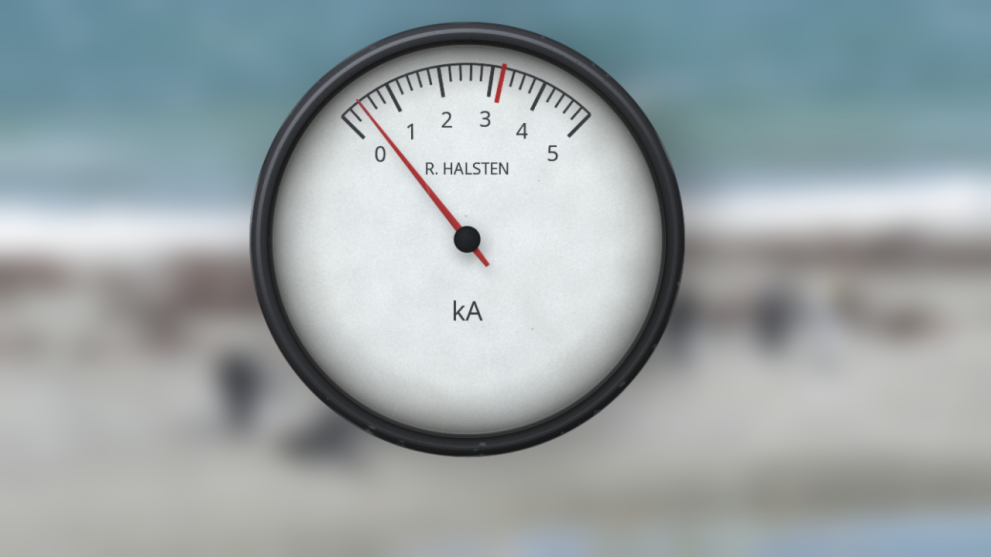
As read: 0.4 kA
